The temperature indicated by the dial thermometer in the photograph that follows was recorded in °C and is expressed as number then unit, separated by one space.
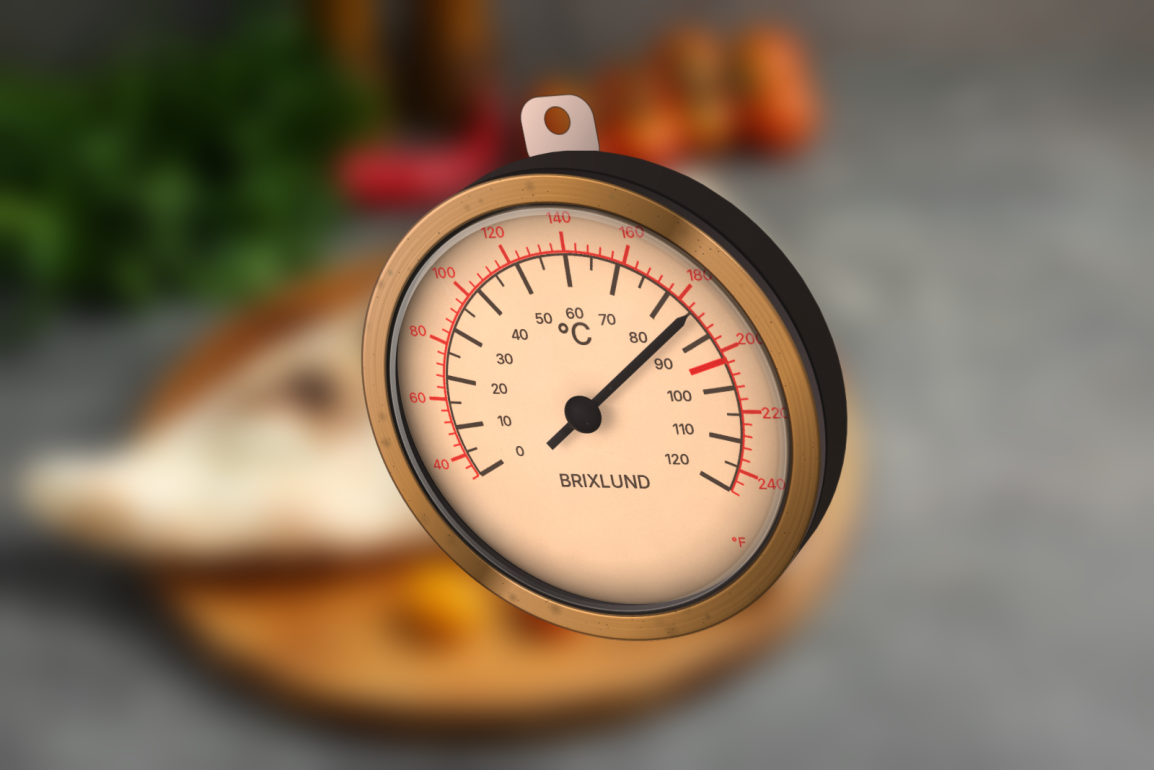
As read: 85 °C
